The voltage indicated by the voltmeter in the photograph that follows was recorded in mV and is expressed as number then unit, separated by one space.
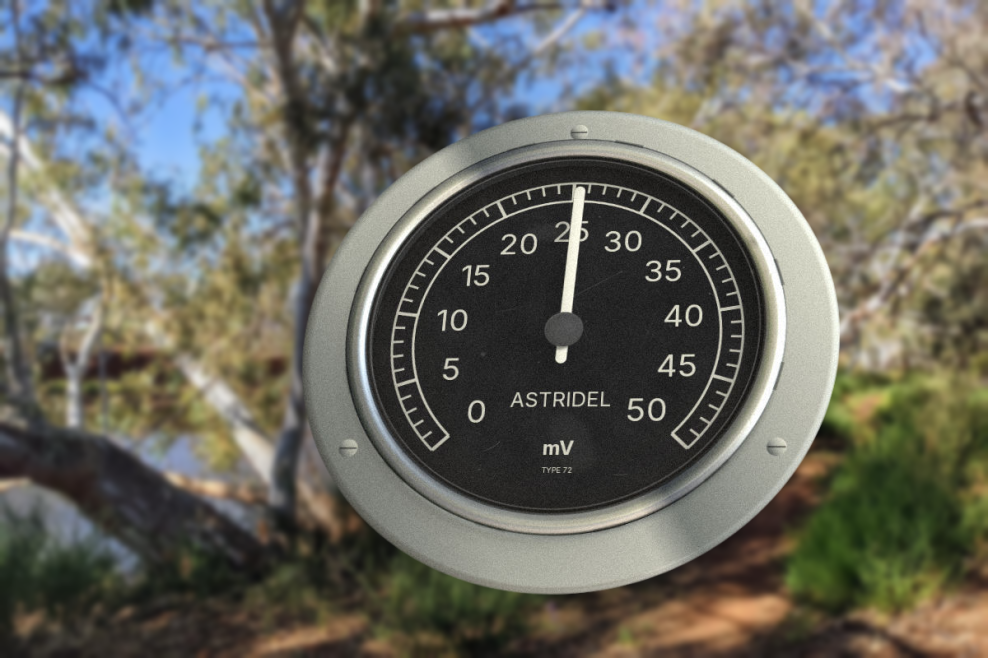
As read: 25.5 mV
